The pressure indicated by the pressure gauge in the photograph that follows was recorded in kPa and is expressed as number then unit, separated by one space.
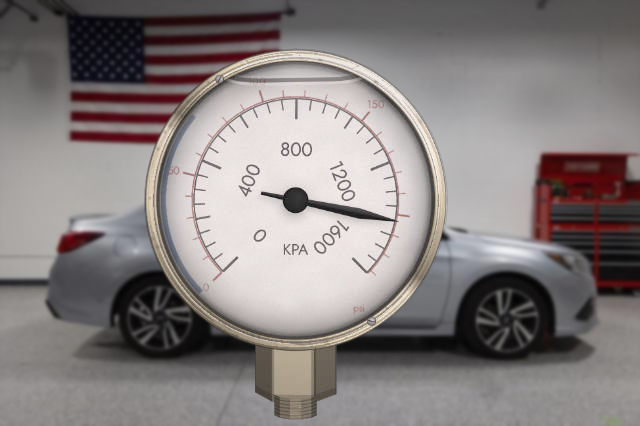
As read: 1400 kPa
